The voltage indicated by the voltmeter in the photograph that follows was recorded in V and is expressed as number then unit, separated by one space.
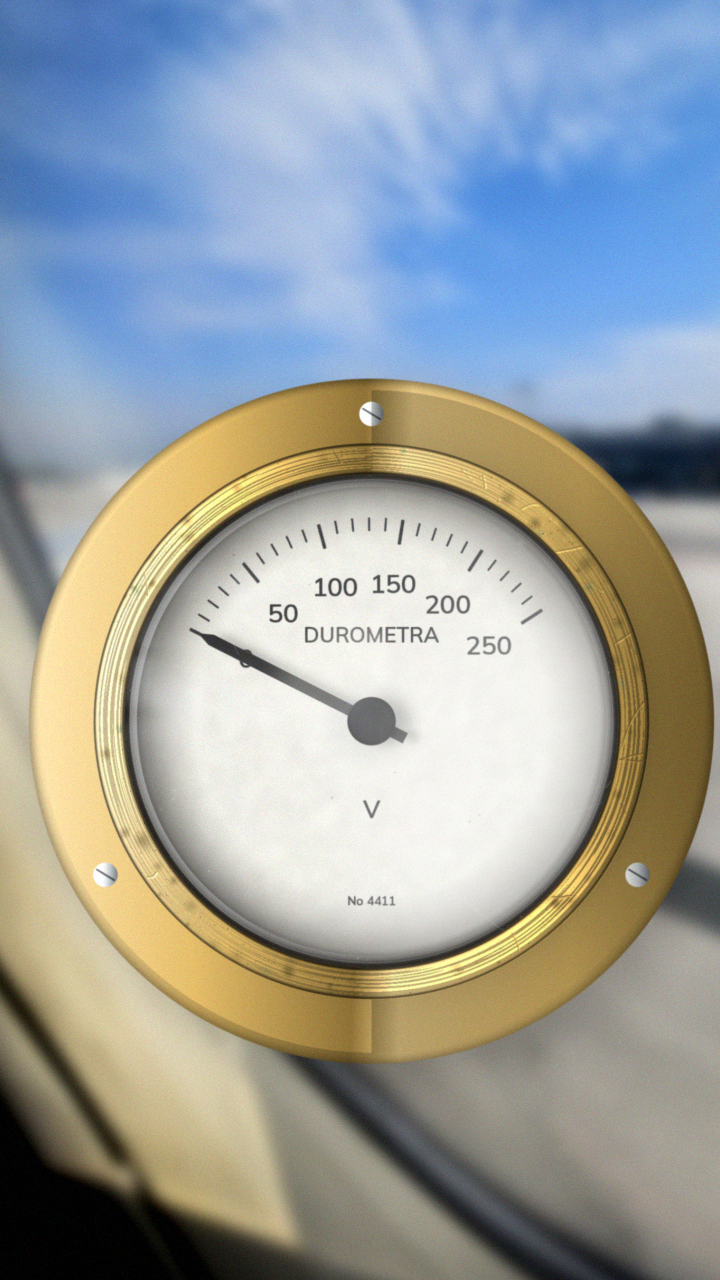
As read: 0 V
